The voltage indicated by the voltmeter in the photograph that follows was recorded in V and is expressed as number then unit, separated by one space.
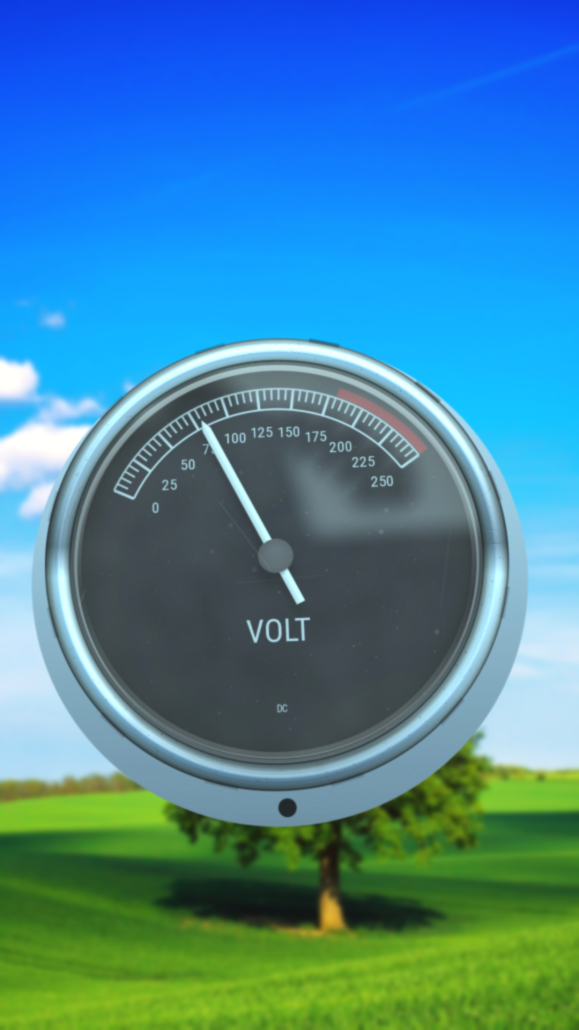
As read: 80 V
